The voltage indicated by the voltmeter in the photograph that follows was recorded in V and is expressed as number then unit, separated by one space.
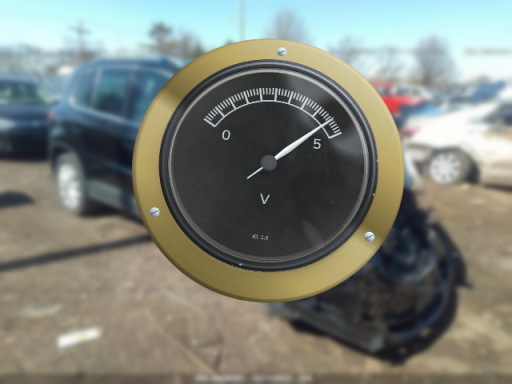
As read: 4.5 V
